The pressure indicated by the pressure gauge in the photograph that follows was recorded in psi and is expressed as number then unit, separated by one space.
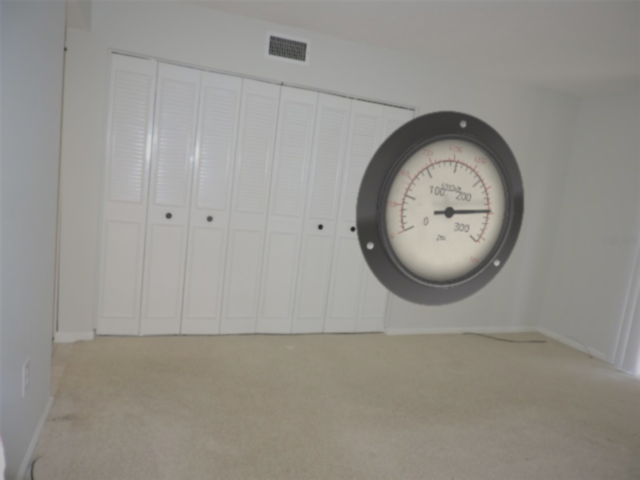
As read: 250 psi
